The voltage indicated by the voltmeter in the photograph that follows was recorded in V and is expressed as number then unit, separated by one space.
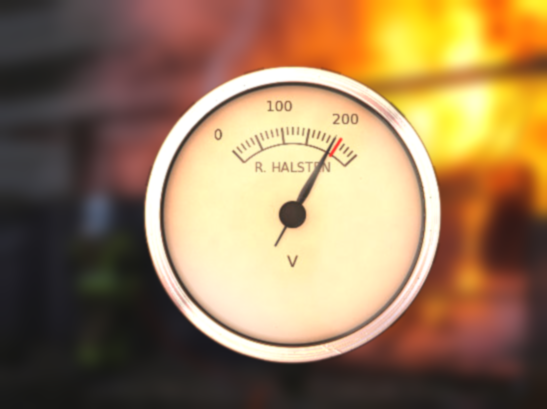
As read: 200 V
